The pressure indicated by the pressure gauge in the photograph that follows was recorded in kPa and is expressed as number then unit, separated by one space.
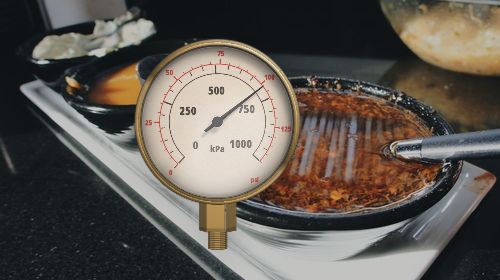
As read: 700 kPa
